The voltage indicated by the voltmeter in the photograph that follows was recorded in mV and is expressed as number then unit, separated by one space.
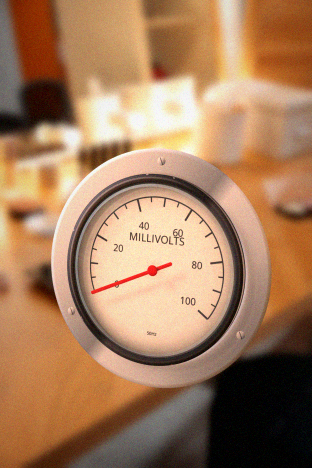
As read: 0 mV
